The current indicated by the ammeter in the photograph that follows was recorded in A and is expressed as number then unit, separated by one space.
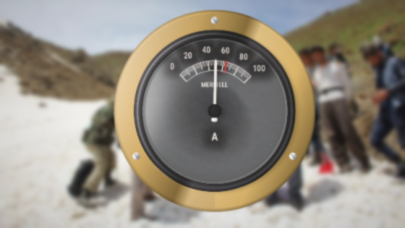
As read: 50 A
